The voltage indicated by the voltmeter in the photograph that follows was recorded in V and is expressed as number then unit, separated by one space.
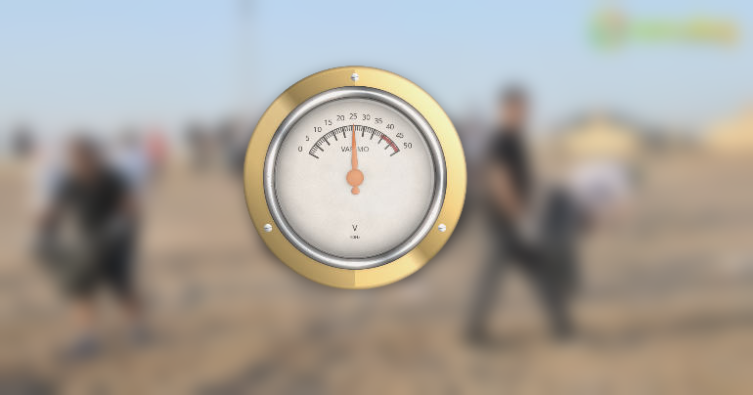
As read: 25 V
